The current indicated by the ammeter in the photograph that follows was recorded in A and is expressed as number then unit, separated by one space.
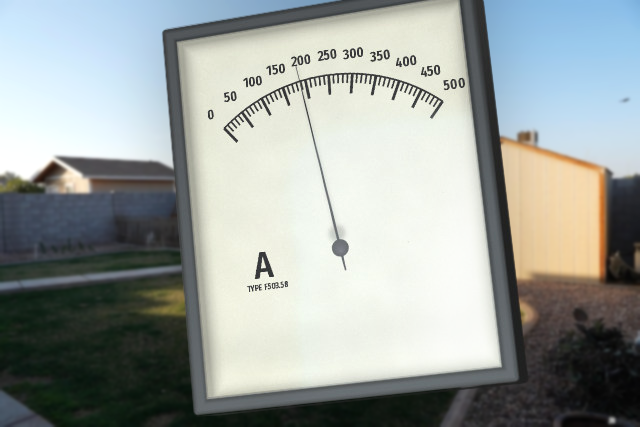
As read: 190 A
